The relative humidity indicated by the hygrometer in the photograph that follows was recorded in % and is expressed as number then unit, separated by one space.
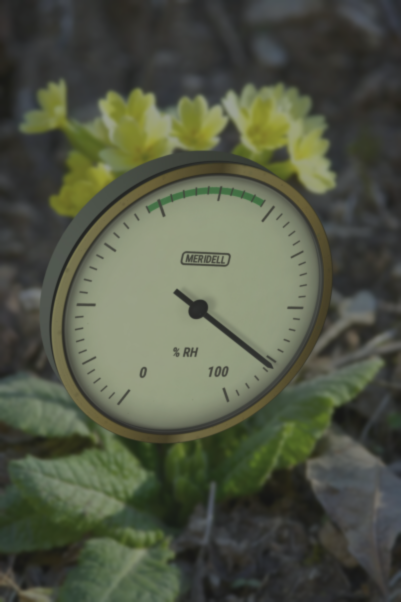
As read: 91 %
